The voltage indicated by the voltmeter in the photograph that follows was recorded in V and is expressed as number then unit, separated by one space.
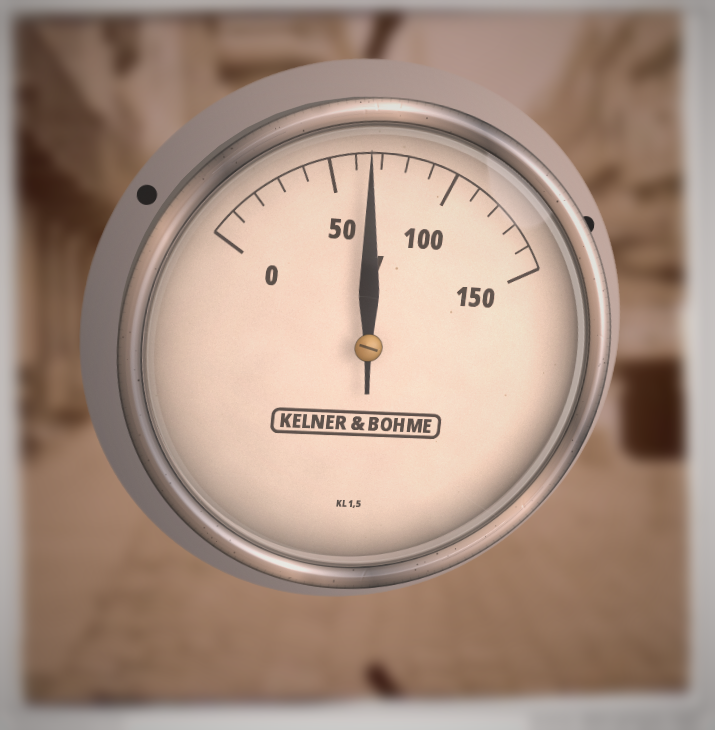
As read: 65 V
